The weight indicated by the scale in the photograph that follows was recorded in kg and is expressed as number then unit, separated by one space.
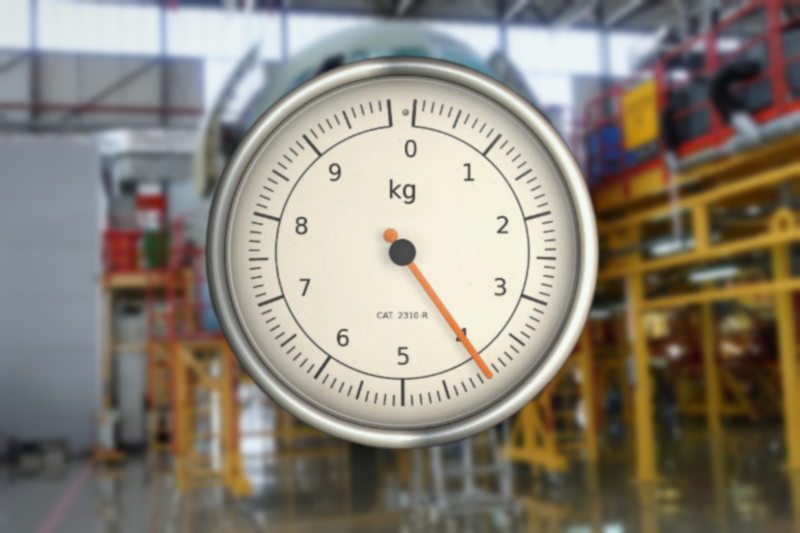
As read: 4 kg
